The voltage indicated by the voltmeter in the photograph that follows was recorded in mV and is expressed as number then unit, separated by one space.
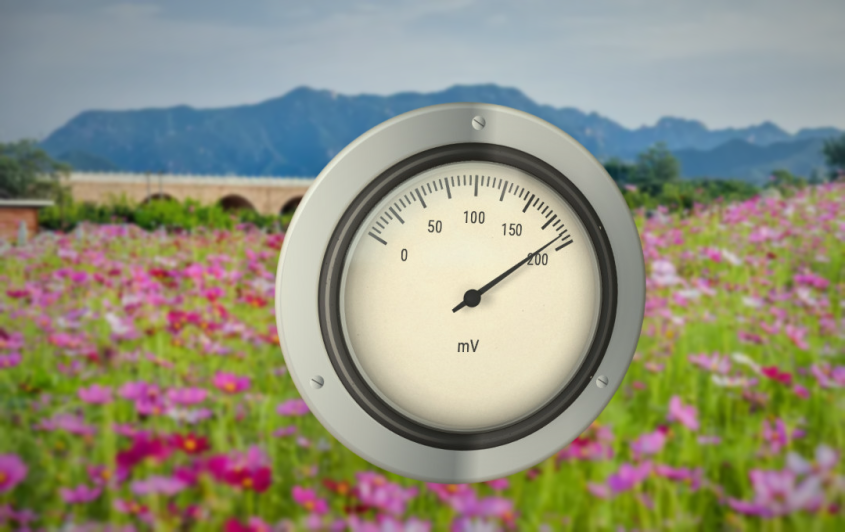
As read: 190 mV
